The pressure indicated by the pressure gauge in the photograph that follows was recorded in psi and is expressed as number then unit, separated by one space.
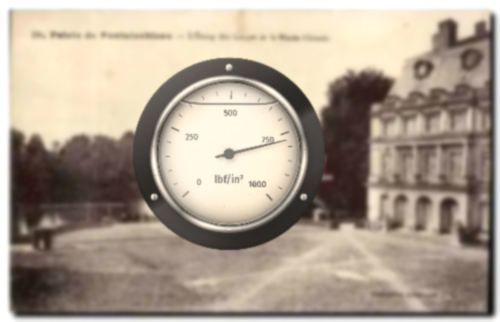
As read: 775 psi
